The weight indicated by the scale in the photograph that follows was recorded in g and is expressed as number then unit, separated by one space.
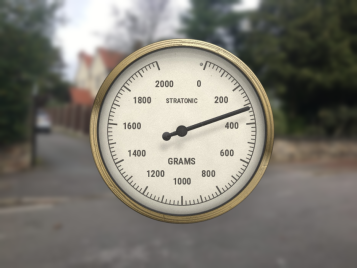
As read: 320 g
